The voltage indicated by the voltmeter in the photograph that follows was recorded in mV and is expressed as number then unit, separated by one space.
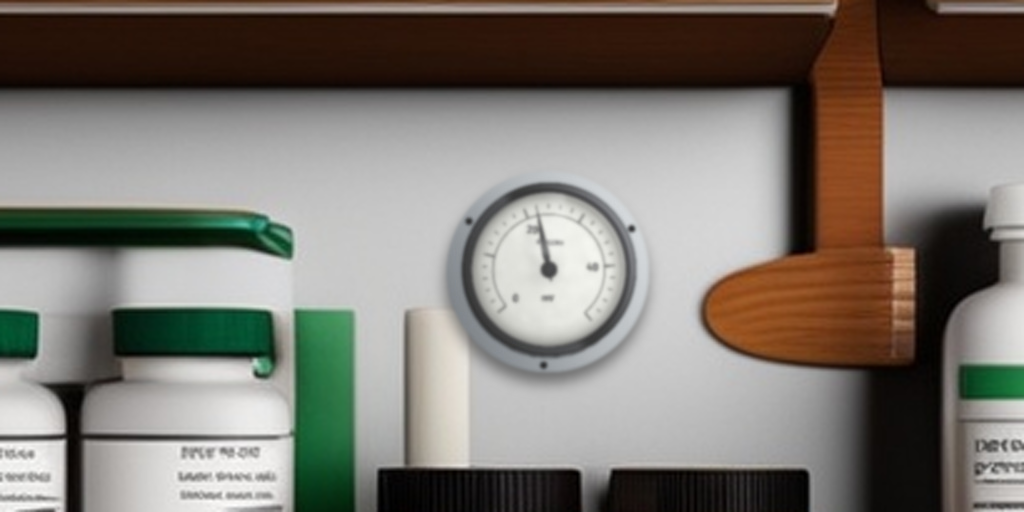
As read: 22 mV
